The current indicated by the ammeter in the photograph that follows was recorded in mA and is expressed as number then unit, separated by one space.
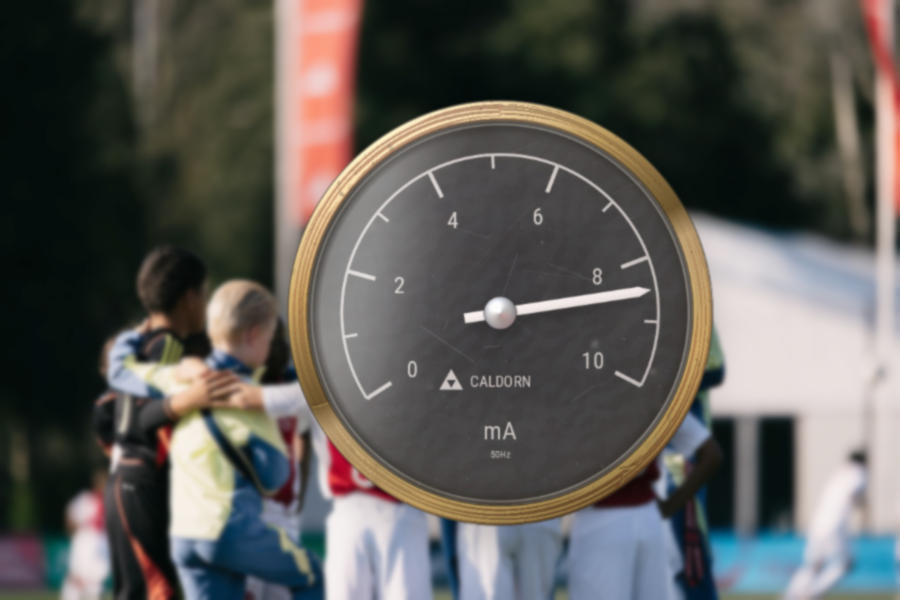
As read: 8.5 mA
